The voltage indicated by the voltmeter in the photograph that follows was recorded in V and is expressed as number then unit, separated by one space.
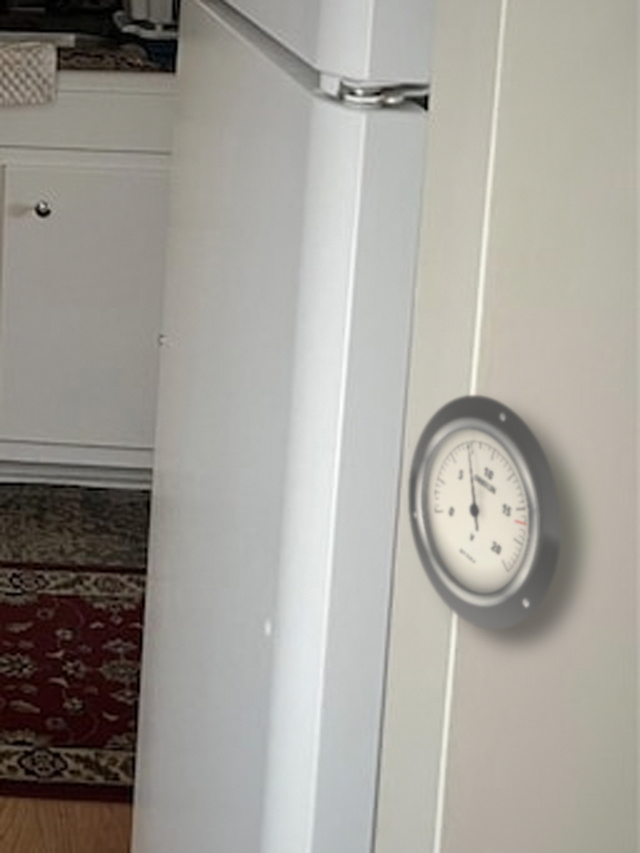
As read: 7.5 V
